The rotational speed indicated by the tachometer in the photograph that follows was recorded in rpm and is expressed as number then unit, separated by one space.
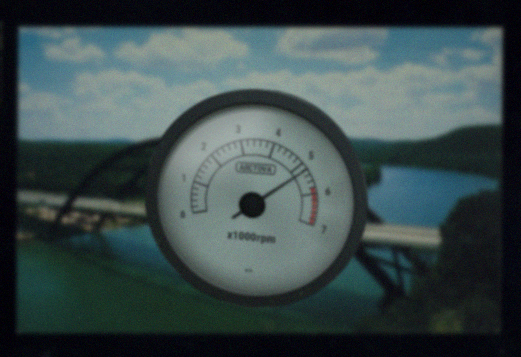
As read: 5200 rpm
